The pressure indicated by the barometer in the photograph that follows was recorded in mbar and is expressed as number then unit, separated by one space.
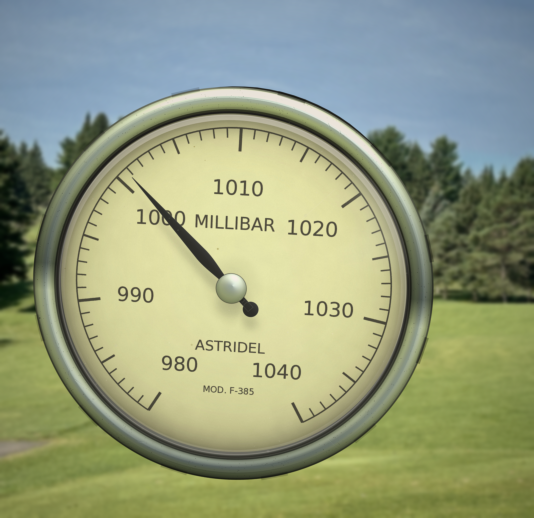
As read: 1001 mbar
